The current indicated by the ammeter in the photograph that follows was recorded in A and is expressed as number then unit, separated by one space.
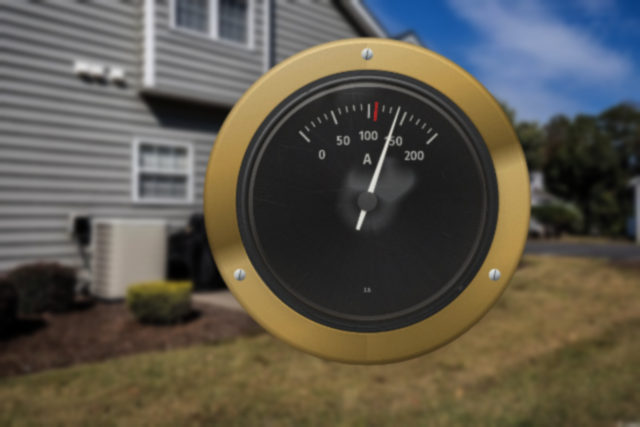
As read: 140 A
